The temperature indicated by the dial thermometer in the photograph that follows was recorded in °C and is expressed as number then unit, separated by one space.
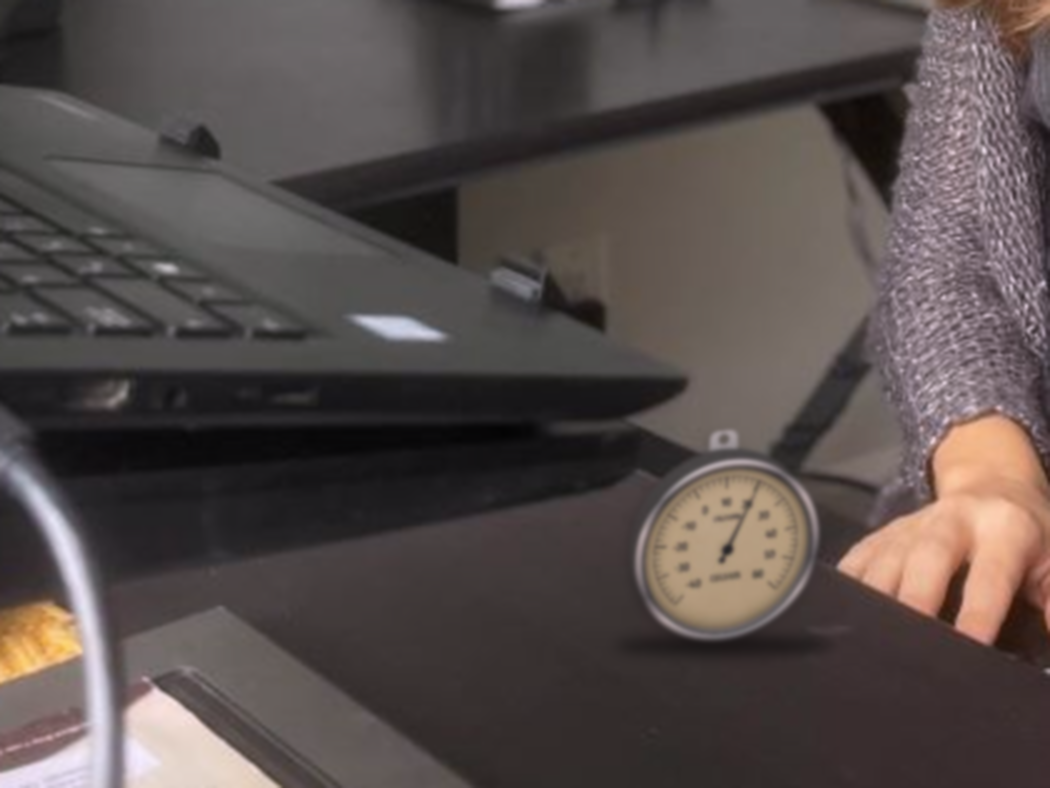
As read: 20 °C
